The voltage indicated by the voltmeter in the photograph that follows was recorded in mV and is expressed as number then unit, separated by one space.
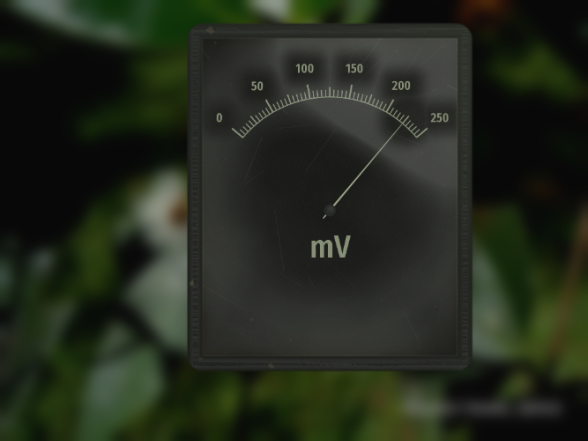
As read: 225 mV
